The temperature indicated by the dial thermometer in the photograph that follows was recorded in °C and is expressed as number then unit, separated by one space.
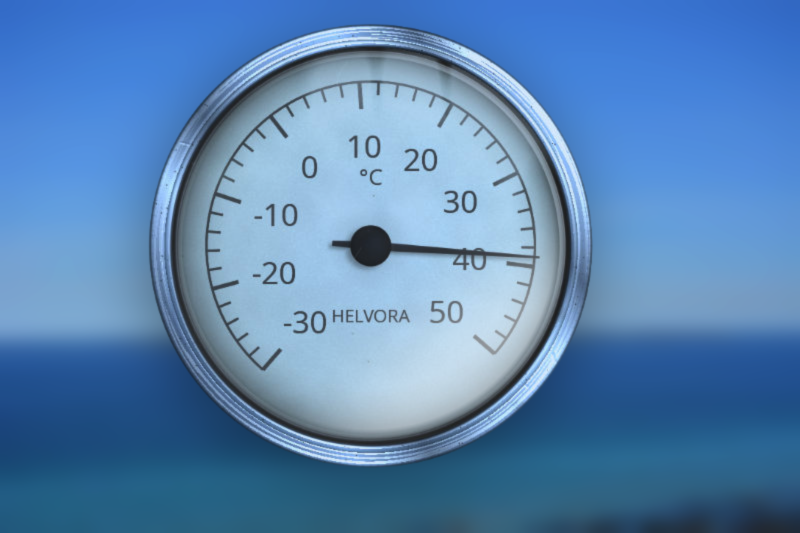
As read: 39 °C
